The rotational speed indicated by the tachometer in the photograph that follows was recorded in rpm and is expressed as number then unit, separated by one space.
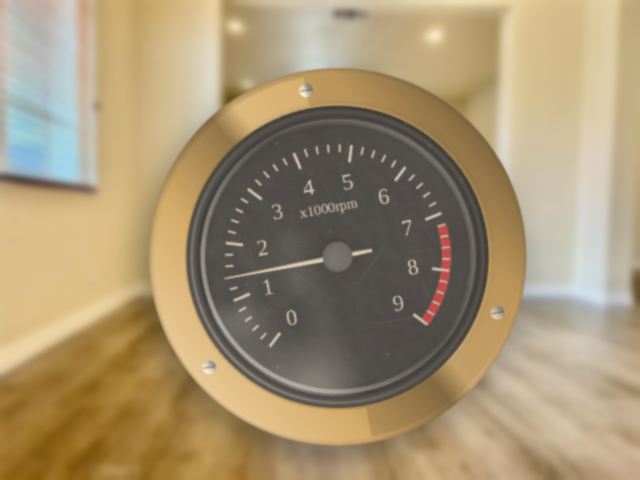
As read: 1400 rpm
